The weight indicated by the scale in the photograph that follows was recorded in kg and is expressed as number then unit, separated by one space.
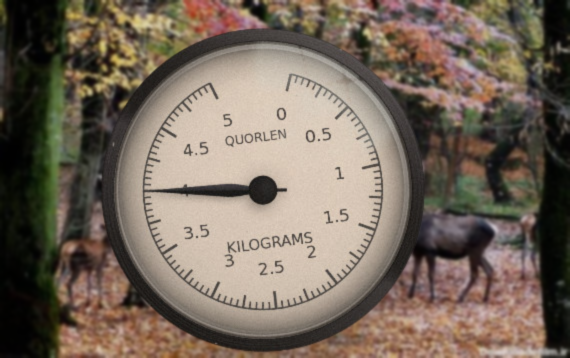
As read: 4 kg
